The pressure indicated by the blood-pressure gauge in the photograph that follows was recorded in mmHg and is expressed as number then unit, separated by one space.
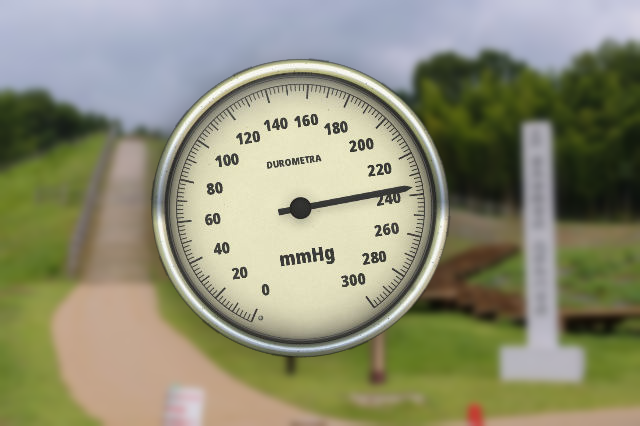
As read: 236 mmHg
